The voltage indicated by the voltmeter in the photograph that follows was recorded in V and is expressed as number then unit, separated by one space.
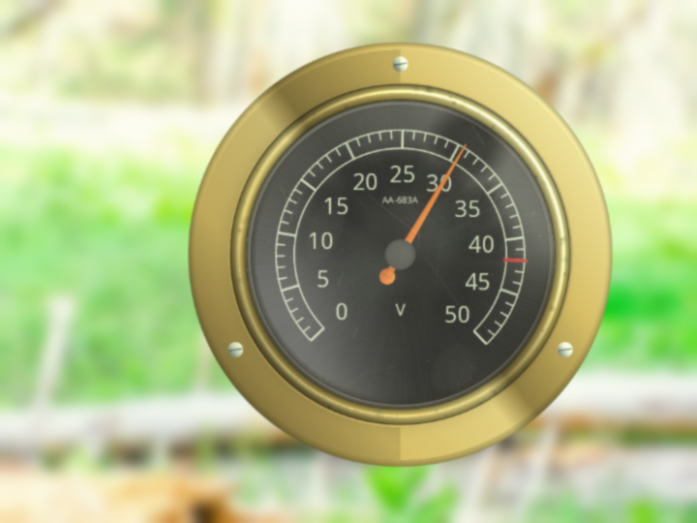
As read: 30.5 V
